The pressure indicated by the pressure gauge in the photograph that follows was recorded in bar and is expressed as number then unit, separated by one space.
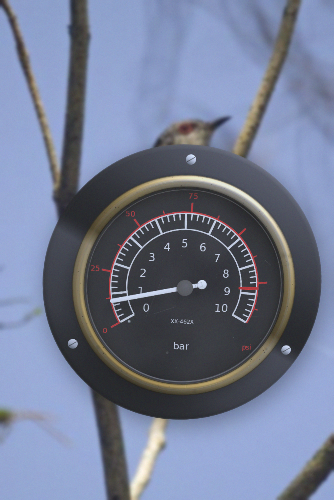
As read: 0.8 bar
